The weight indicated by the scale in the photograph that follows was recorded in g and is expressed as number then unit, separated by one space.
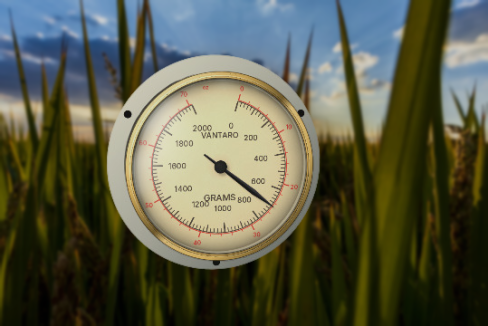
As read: 700 g
